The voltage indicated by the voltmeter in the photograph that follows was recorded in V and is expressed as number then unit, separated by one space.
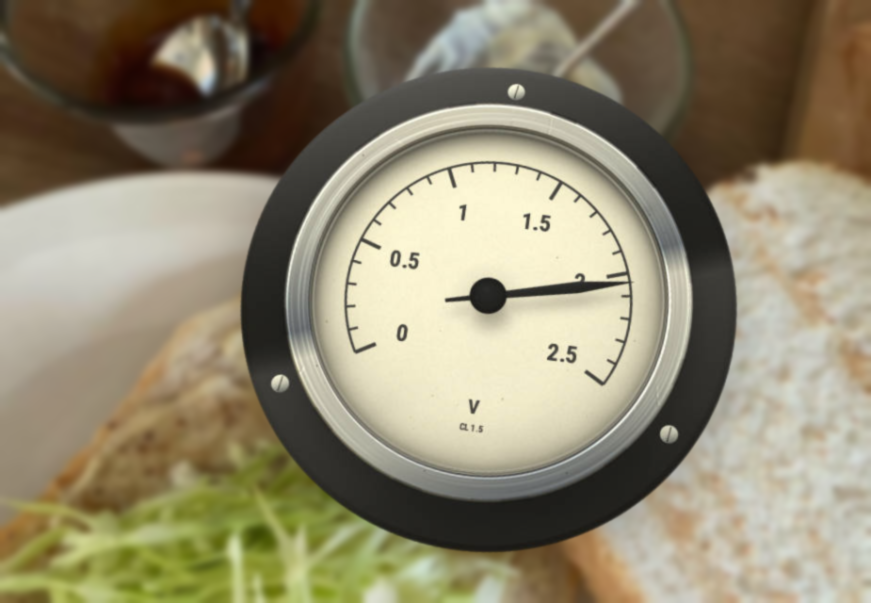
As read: 2.05 V
